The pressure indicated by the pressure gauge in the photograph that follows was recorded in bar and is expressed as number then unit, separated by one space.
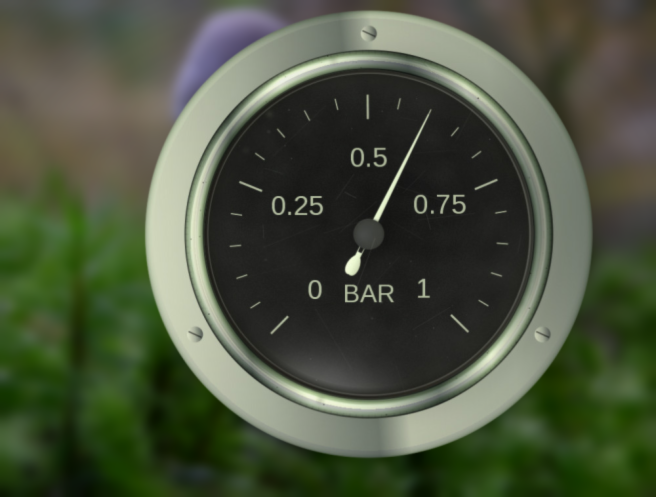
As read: 0.6 bar
